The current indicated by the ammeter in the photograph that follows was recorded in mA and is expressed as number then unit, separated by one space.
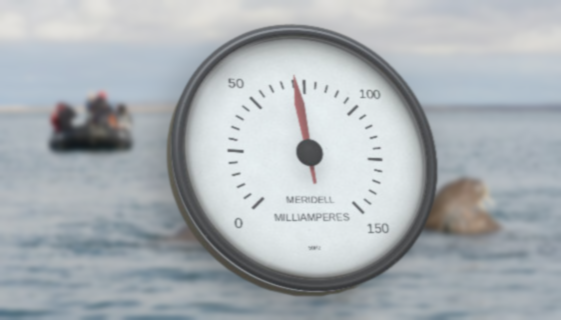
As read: 70 mA
